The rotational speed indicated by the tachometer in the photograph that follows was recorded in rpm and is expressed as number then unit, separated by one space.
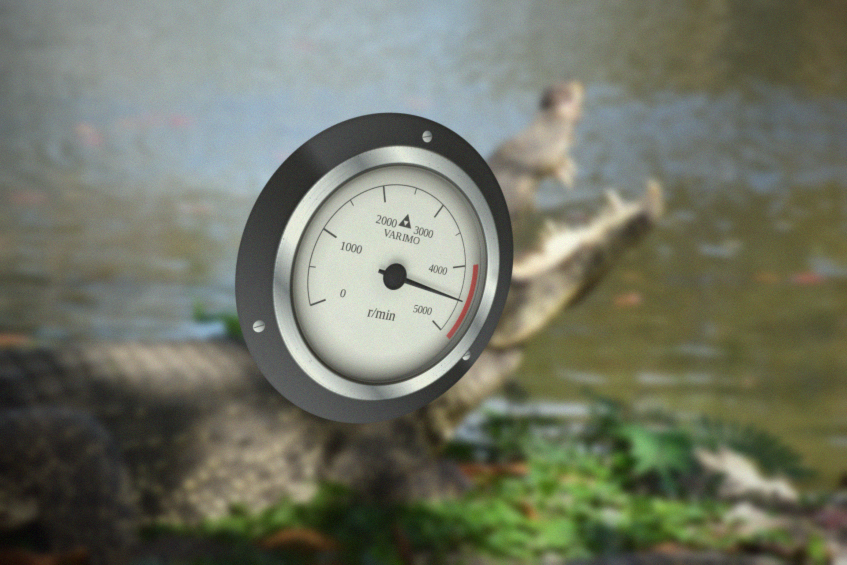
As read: 4500 rpm
